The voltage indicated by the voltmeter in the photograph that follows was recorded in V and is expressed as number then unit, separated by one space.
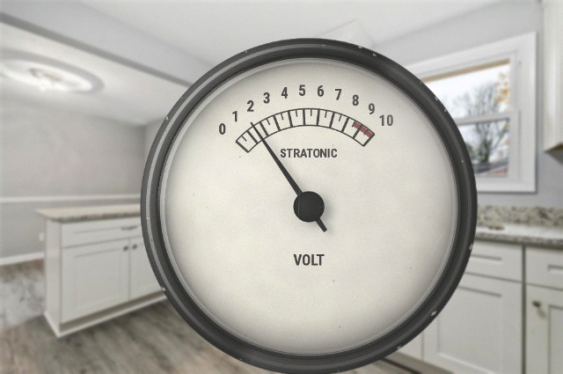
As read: 1.5 V
